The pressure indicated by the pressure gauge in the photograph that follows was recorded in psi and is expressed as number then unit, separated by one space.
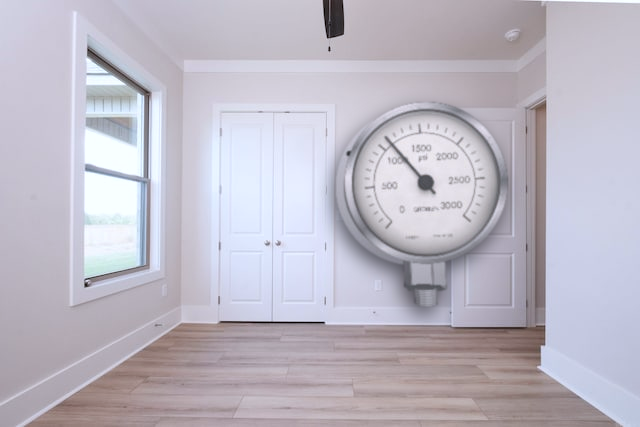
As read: 1100 psi
